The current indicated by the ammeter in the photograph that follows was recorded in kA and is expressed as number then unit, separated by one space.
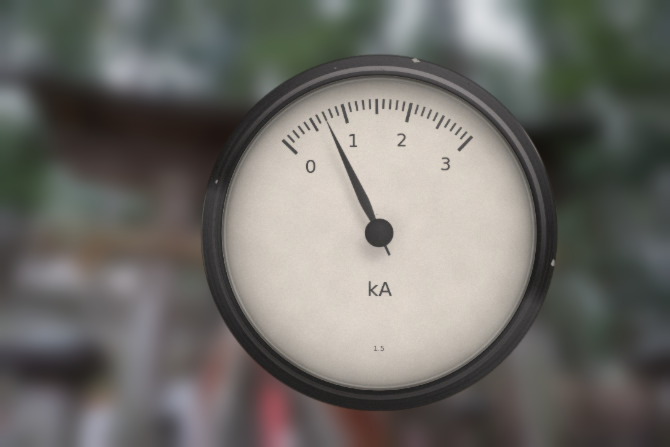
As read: 0.7 kA
